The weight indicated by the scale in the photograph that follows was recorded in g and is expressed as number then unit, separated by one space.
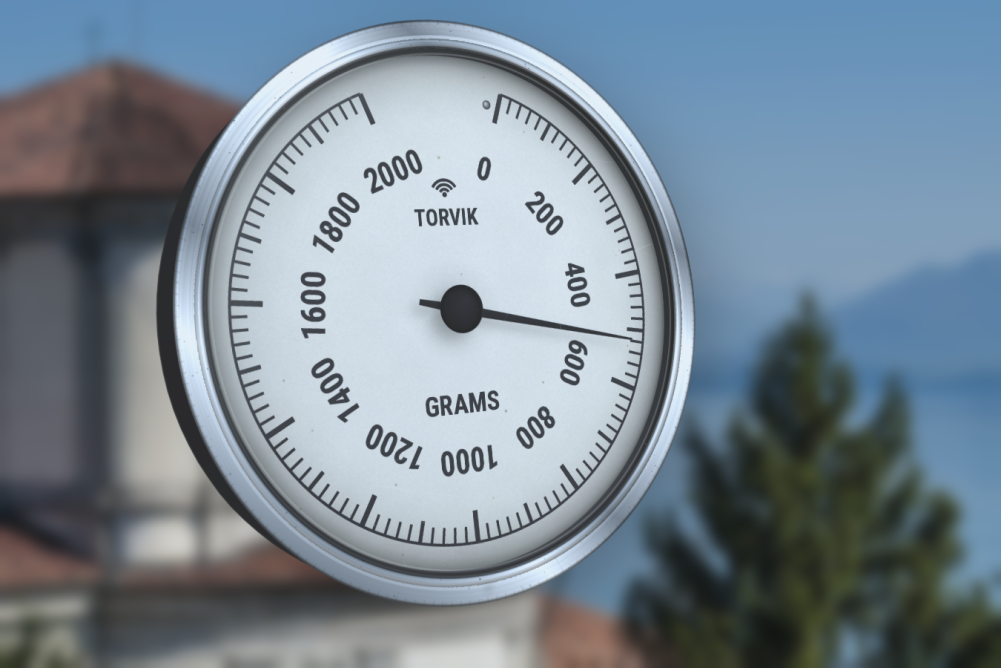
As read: 520 g
